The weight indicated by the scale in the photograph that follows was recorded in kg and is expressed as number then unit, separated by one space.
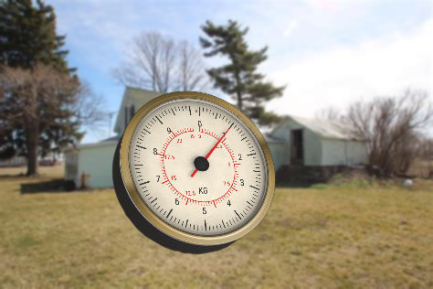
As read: 1 kg
